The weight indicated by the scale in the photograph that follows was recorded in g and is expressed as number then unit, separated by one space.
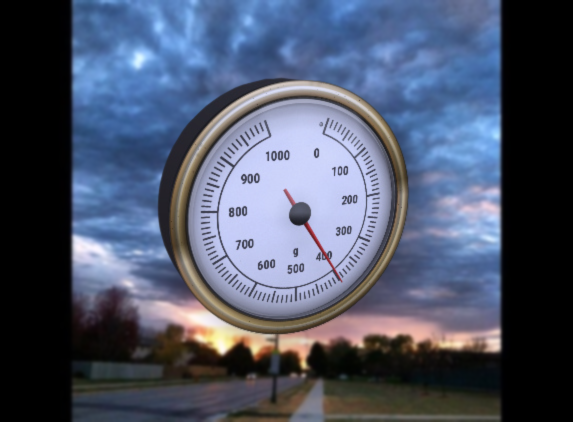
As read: 400 g
